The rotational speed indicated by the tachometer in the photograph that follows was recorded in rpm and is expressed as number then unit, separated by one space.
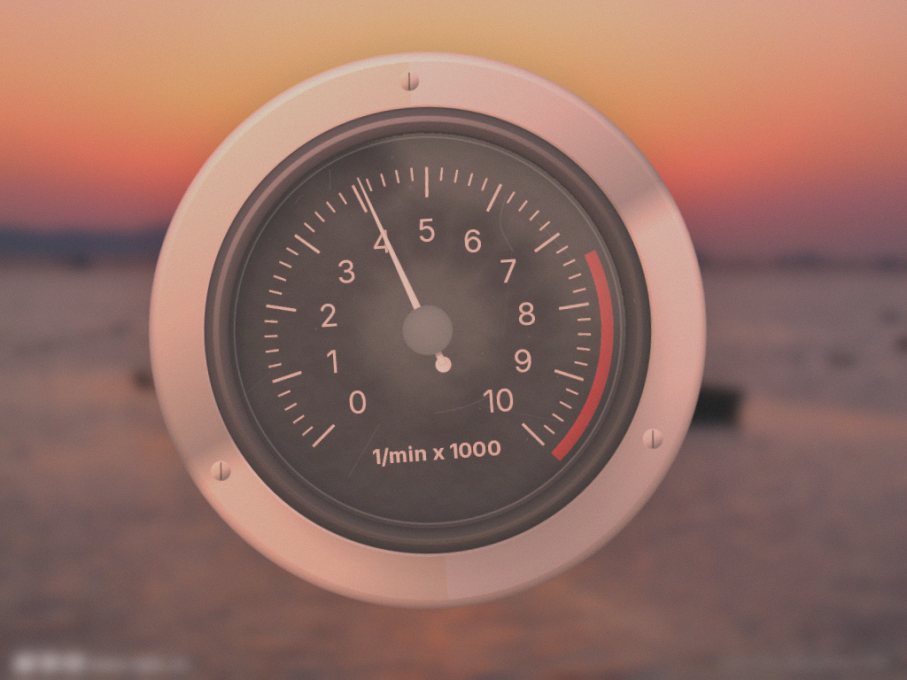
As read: 4100 rpm
